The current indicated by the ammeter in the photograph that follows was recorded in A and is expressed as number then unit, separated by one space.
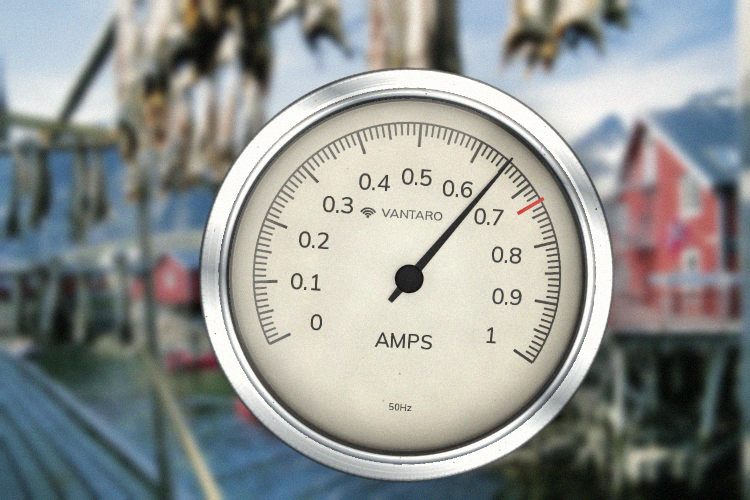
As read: 0.65 A
